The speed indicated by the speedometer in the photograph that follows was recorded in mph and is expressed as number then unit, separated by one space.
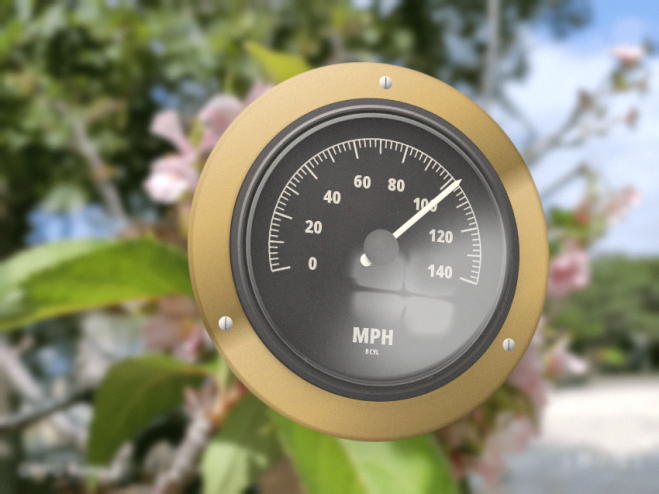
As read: 102 mph
